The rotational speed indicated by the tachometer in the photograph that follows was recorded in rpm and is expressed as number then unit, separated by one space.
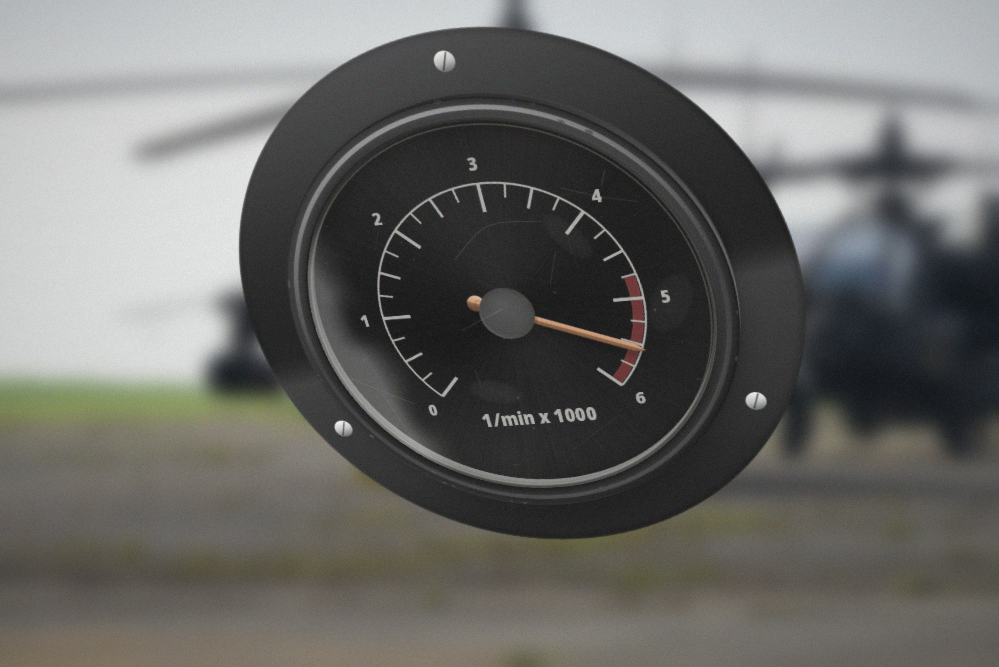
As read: 5500 rpm
